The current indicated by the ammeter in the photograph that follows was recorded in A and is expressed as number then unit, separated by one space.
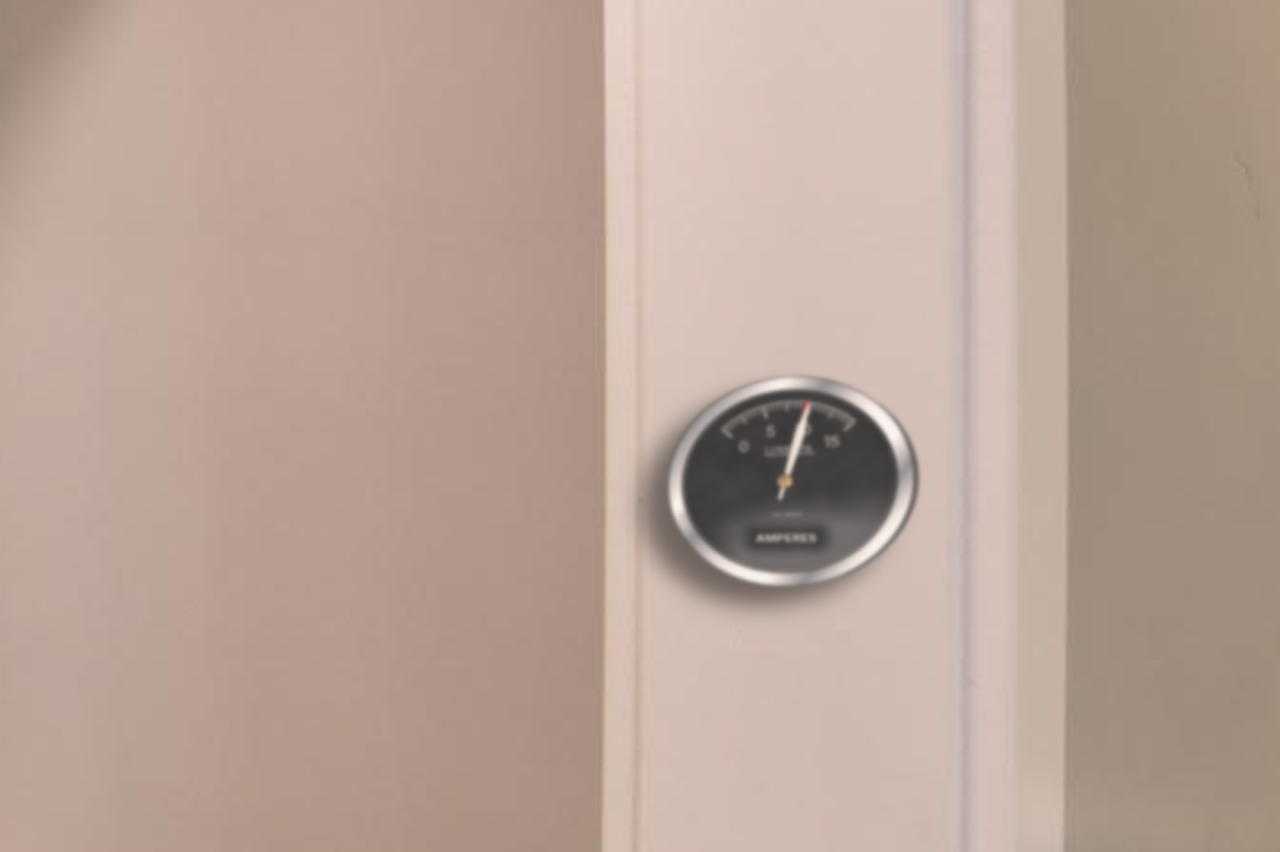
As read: 10 A
